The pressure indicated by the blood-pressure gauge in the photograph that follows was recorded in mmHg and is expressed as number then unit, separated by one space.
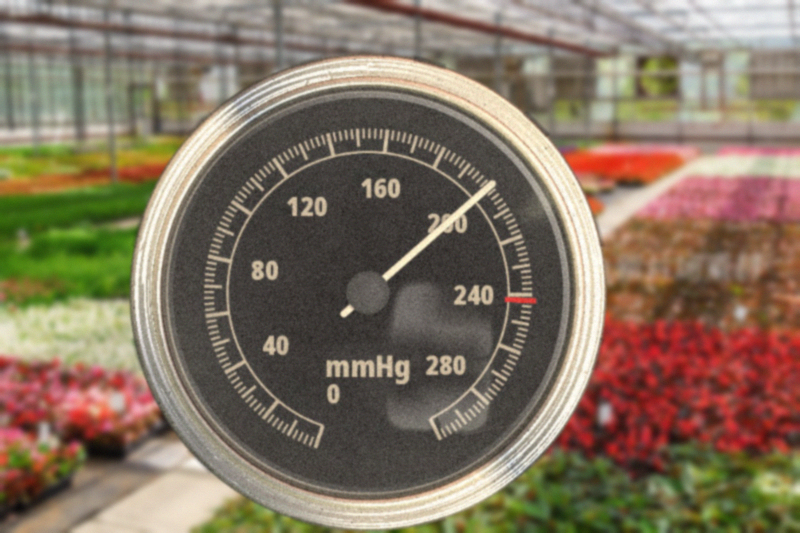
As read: 200 mmHg
